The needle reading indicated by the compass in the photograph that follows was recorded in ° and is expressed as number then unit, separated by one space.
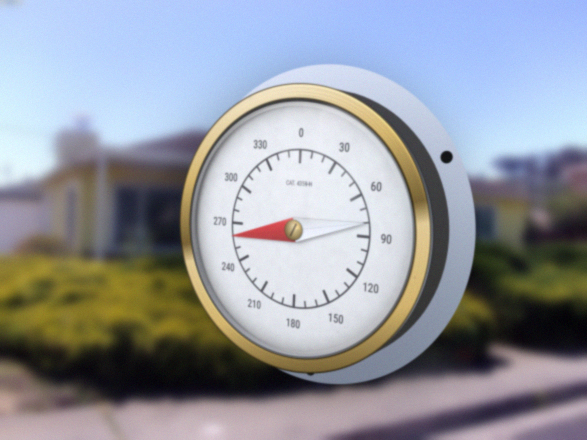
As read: 260 °
